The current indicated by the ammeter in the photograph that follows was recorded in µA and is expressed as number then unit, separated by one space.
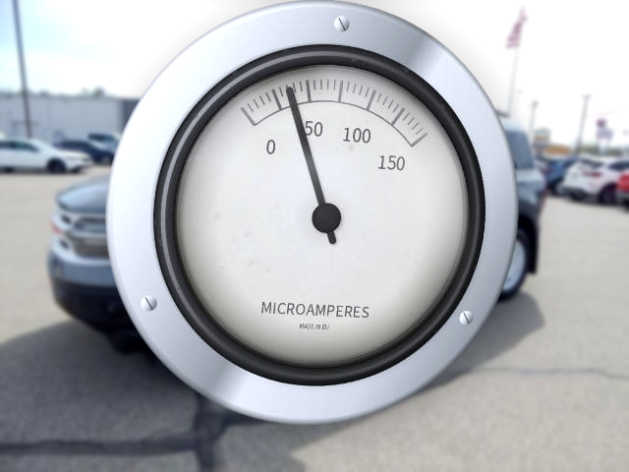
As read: 35 µA
